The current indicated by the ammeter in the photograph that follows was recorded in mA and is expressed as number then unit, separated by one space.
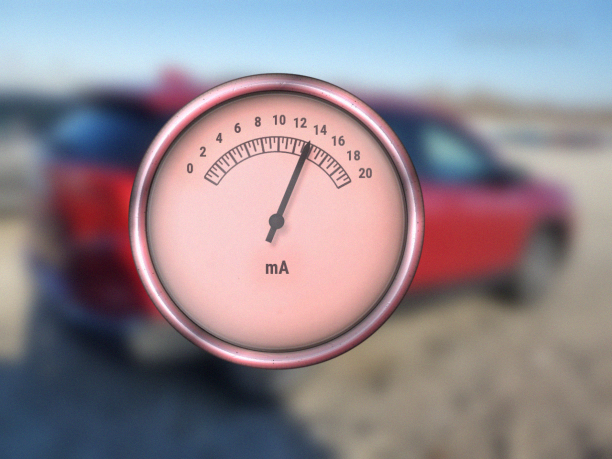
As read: 13.5 mA
